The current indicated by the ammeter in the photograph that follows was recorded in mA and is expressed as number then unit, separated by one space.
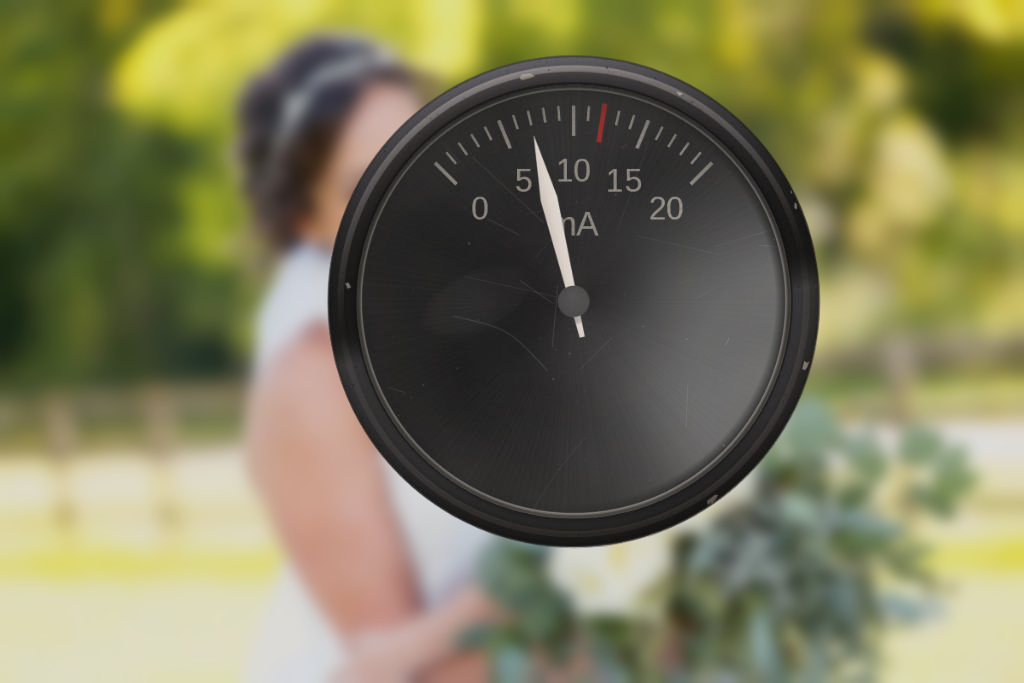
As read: 7 mA
